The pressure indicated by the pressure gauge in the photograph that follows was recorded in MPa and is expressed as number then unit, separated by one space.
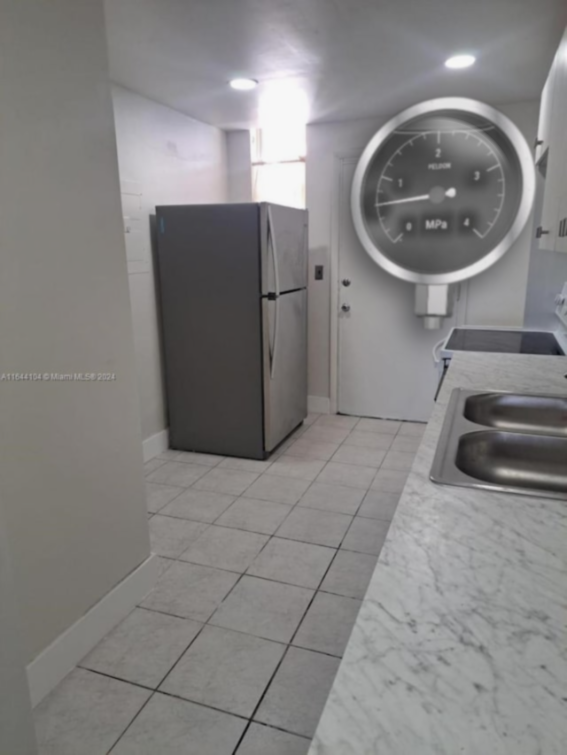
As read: 0.6 MPa
